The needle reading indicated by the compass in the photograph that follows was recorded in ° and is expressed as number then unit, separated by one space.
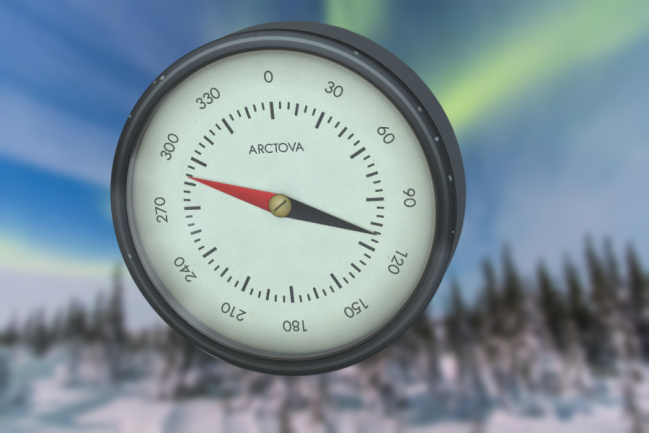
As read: 290 °
